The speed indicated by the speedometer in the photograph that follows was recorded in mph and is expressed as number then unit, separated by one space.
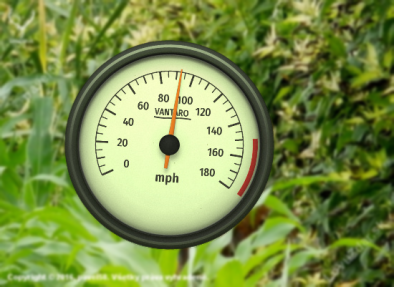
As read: 92.5 mph
